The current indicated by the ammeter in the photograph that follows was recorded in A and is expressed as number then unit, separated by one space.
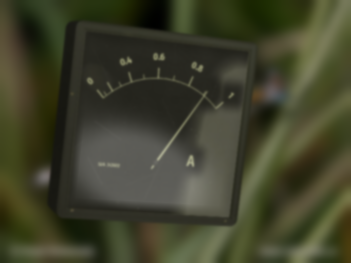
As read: 0.9 A
